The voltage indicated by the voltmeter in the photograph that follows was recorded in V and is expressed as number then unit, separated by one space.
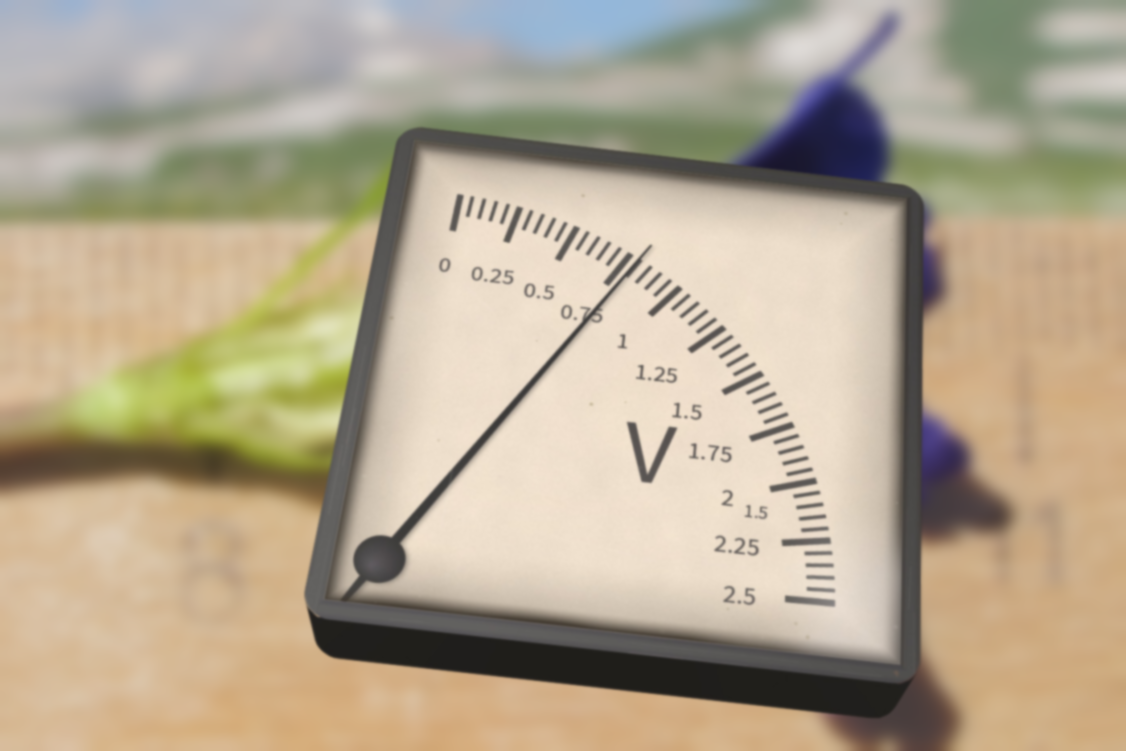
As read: 0.8 V
